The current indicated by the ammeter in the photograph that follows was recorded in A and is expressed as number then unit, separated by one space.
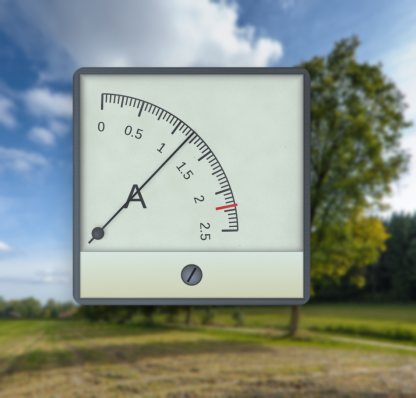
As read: 1.2 A
